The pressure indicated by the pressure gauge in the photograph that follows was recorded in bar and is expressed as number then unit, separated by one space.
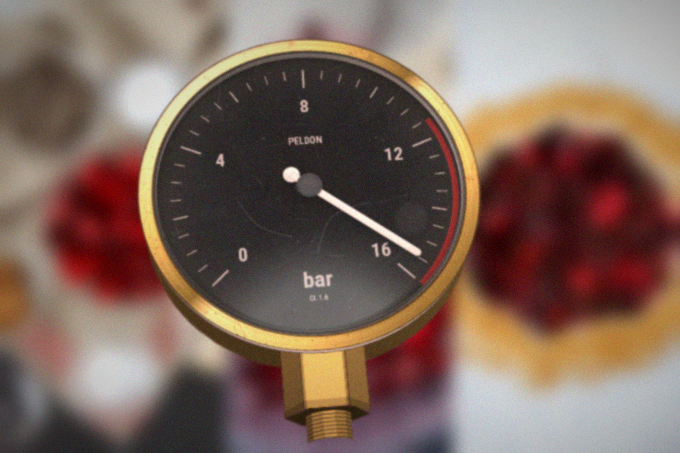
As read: 15.5 bar
